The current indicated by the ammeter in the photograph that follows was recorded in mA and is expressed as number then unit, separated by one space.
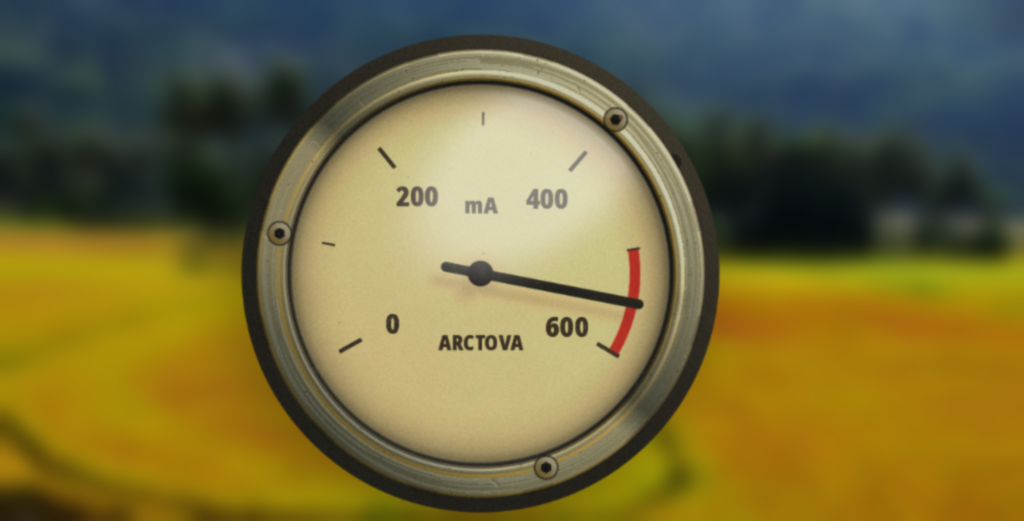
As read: 550 mA
